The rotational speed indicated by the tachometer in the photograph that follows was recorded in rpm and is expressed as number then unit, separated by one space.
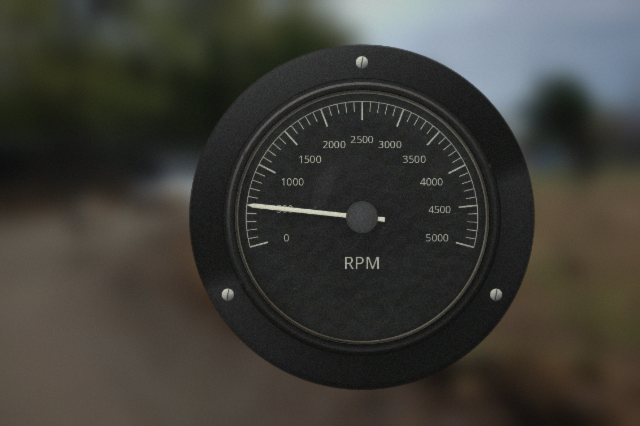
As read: 500 rpm
